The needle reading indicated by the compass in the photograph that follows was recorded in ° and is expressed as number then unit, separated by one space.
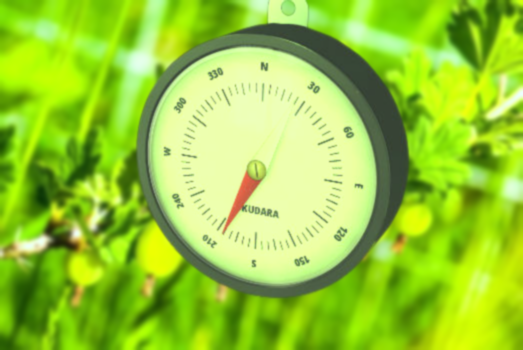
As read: 205 °
